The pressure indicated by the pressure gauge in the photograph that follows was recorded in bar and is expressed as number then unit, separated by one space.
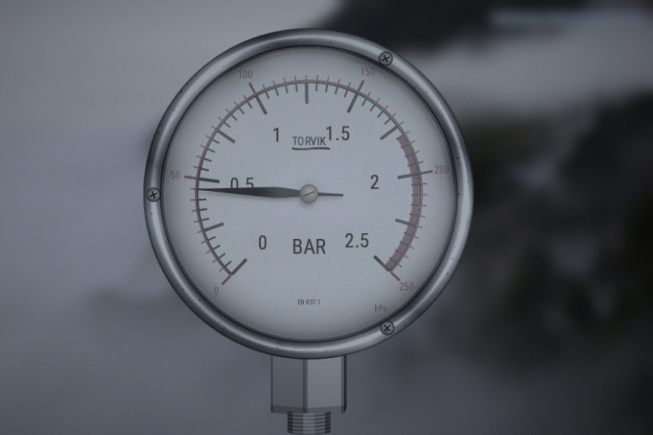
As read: 0.45 bar
